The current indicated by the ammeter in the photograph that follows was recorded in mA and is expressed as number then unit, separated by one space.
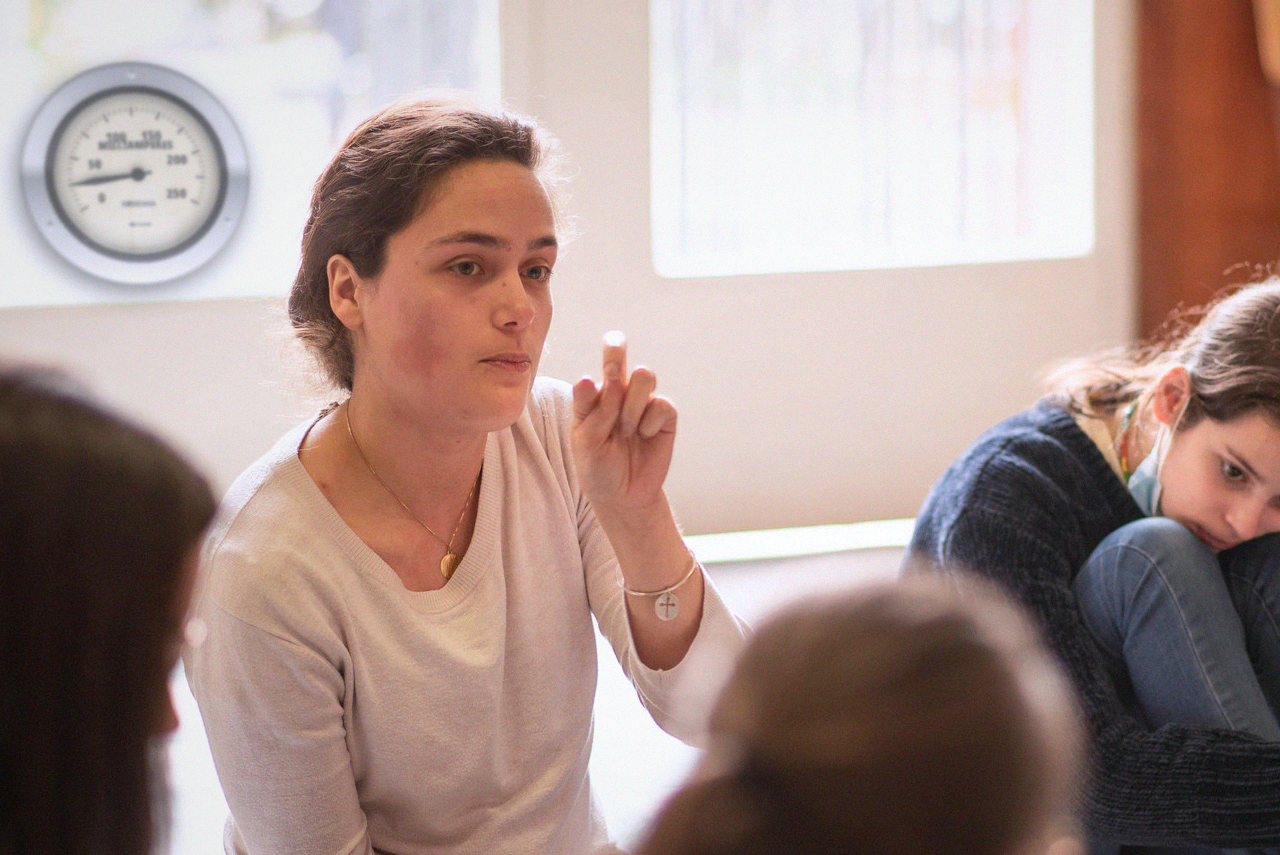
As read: 25 mA
